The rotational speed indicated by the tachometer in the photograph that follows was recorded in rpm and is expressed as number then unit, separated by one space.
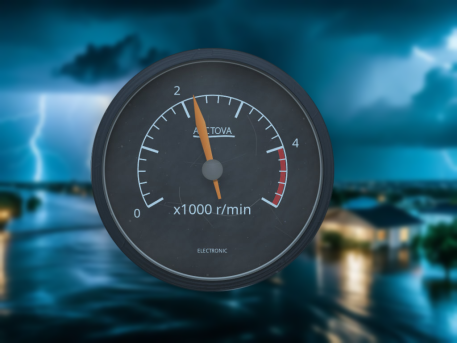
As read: 2200 rpm
